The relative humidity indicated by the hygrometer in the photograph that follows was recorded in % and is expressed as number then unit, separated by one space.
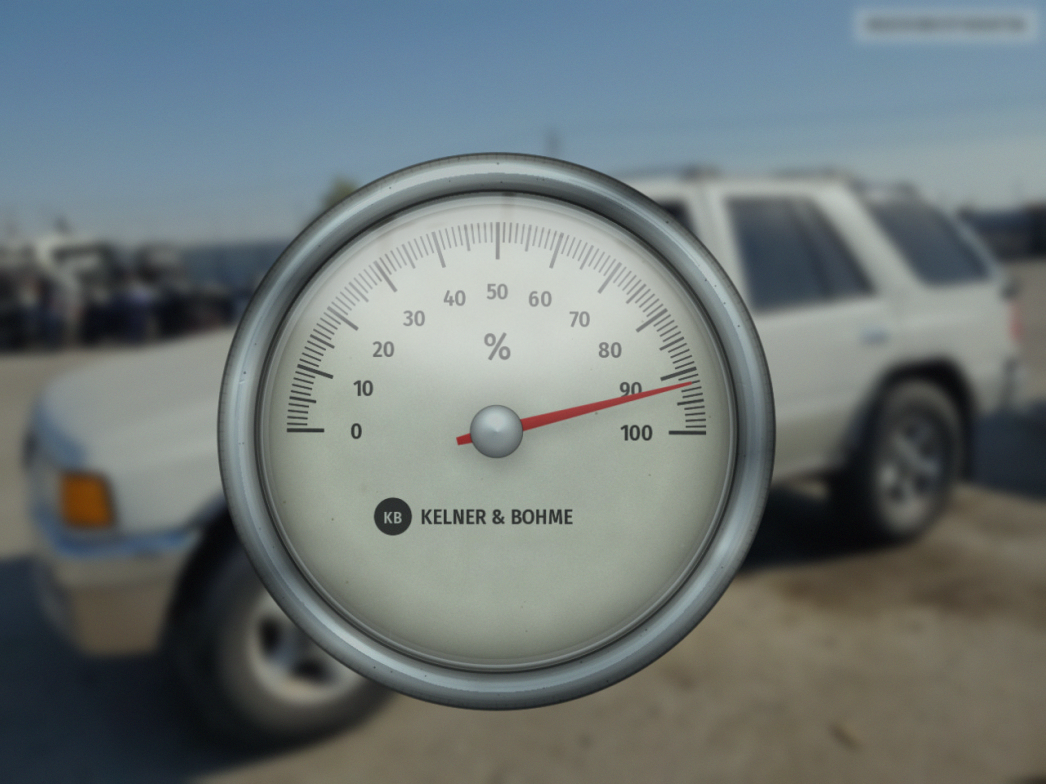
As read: 92 %
